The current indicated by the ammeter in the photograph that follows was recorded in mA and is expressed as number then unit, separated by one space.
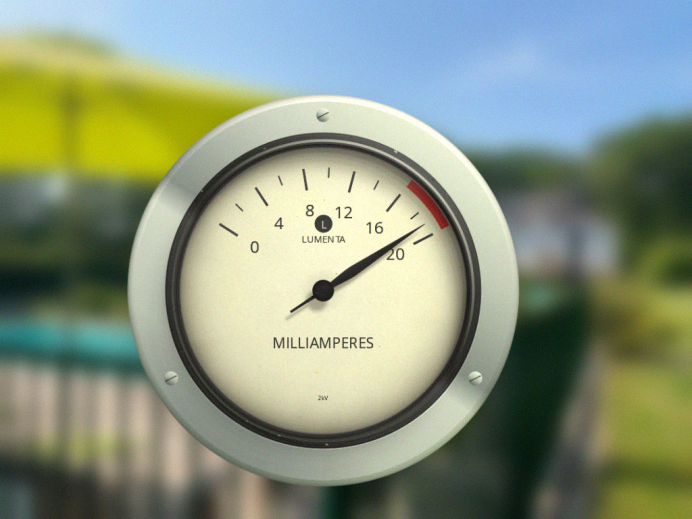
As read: 19 mA
